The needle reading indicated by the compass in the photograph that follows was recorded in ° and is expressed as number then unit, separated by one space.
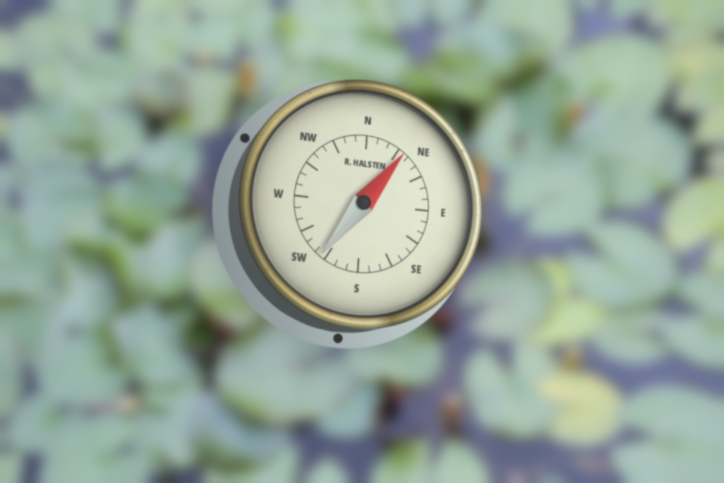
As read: 35 °
